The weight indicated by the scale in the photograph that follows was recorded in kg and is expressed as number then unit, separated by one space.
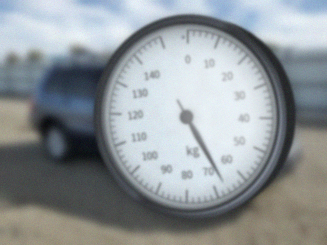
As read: 66 kg
